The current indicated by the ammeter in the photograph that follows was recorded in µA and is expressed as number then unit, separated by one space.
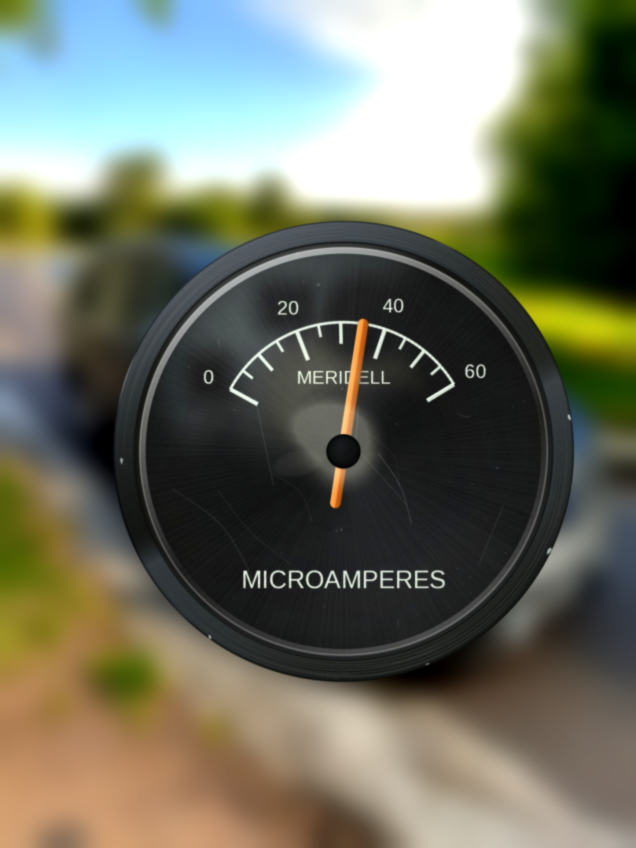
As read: 35 µA
